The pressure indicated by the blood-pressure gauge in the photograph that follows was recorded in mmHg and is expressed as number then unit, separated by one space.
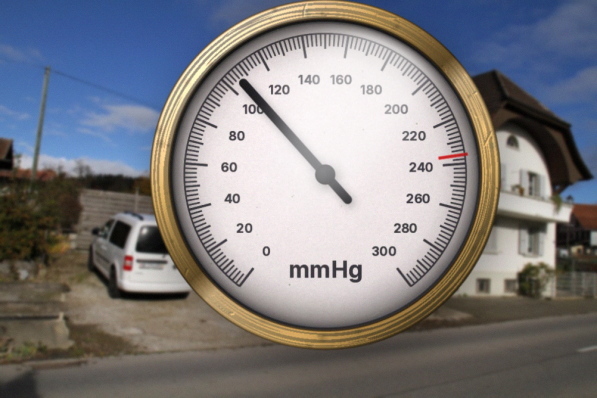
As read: 106 mmHg
